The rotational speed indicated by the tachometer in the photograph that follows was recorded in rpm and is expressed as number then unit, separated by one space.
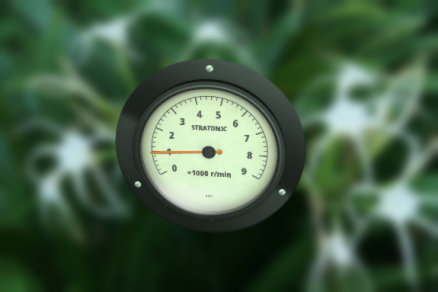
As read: 1000 rpm
